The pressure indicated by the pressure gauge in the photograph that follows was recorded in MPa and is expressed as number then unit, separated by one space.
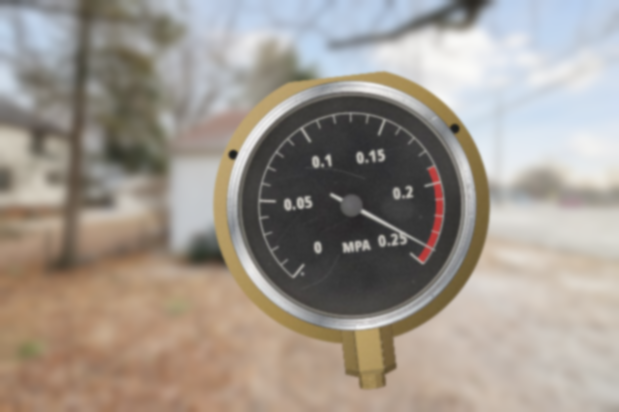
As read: 0.24 MPa
